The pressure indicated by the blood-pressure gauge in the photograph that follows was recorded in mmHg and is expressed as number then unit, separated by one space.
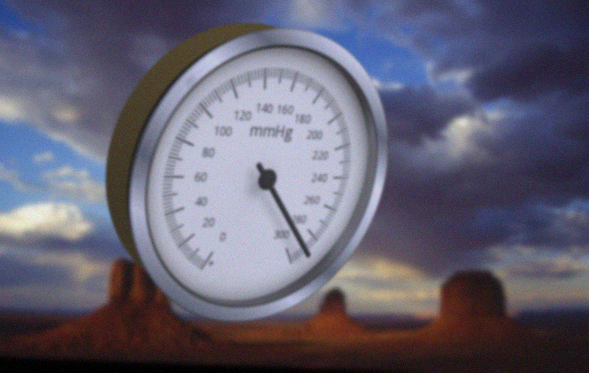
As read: 290 mmHg
